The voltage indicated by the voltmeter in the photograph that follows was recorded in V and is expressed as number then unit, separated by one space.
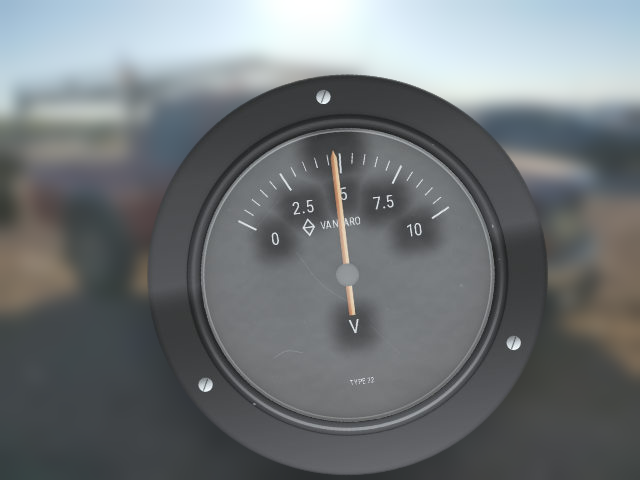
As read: 4.75 V
